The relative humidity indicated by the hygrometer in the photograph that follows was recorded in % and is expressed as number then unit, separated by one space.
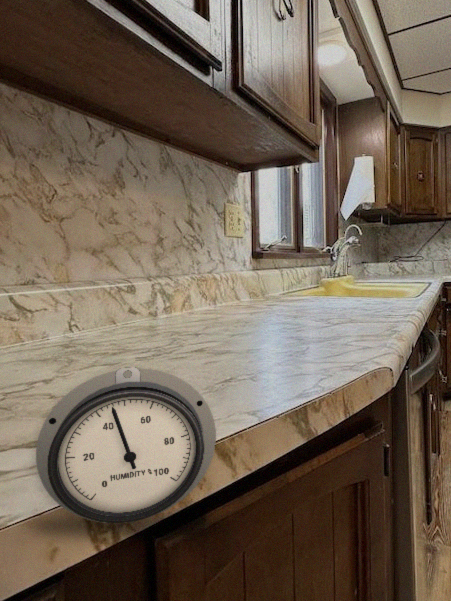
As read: 46 %
